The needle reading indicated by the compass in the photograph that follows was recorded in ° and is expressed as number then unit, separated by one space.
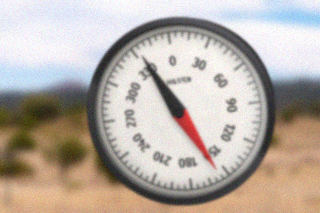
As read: 155 °
